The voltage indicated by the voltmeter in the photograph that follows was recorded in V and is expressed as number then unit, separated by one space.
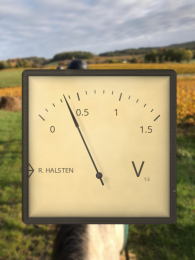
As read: 0.35 V
